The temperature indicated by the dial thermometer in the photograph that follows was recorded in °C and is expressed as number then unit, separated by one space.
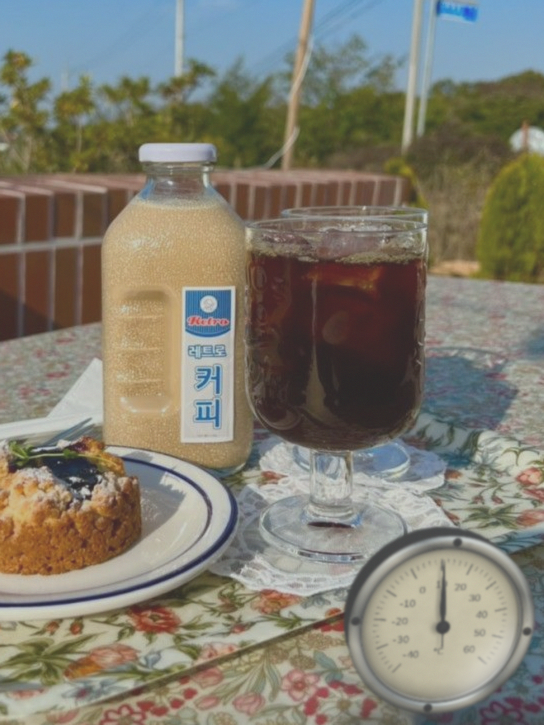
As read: 10 °C
